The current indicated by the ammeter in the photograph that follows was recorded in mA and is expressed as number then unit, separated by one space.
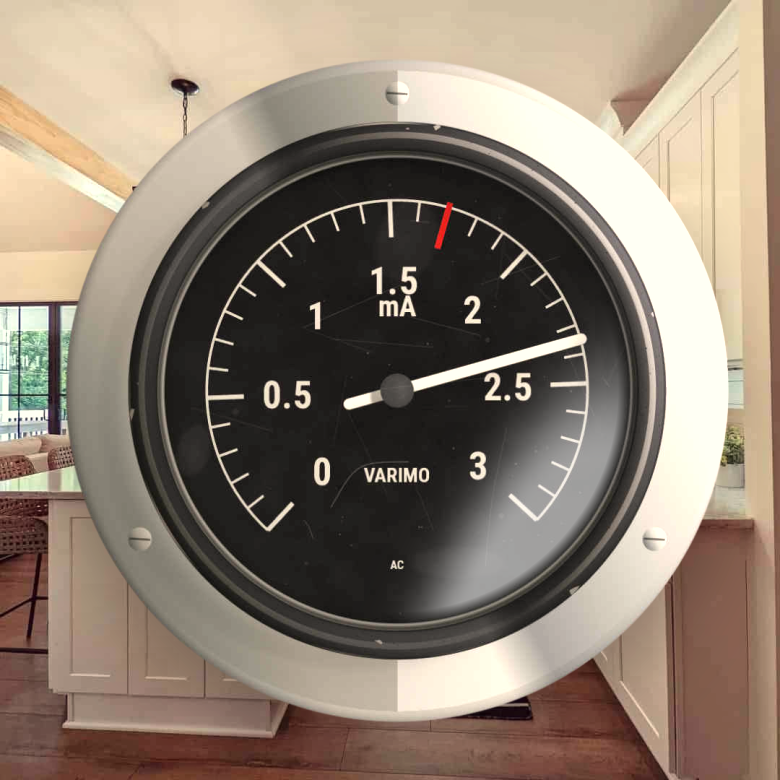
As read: 2.35 mA
